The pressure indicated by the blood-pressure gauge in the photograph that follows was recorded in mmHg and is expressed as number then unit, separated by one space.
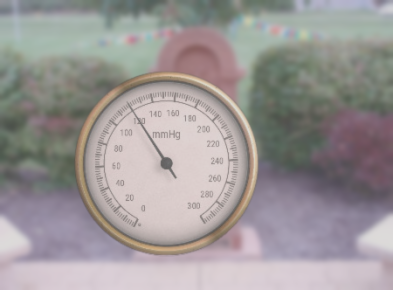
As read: 120 mmHg
